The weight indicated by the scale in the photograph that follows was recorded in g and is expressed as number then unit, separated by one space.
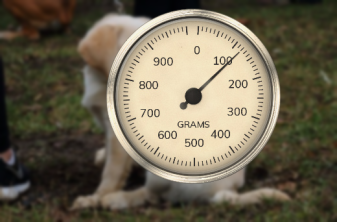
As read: 120 g
